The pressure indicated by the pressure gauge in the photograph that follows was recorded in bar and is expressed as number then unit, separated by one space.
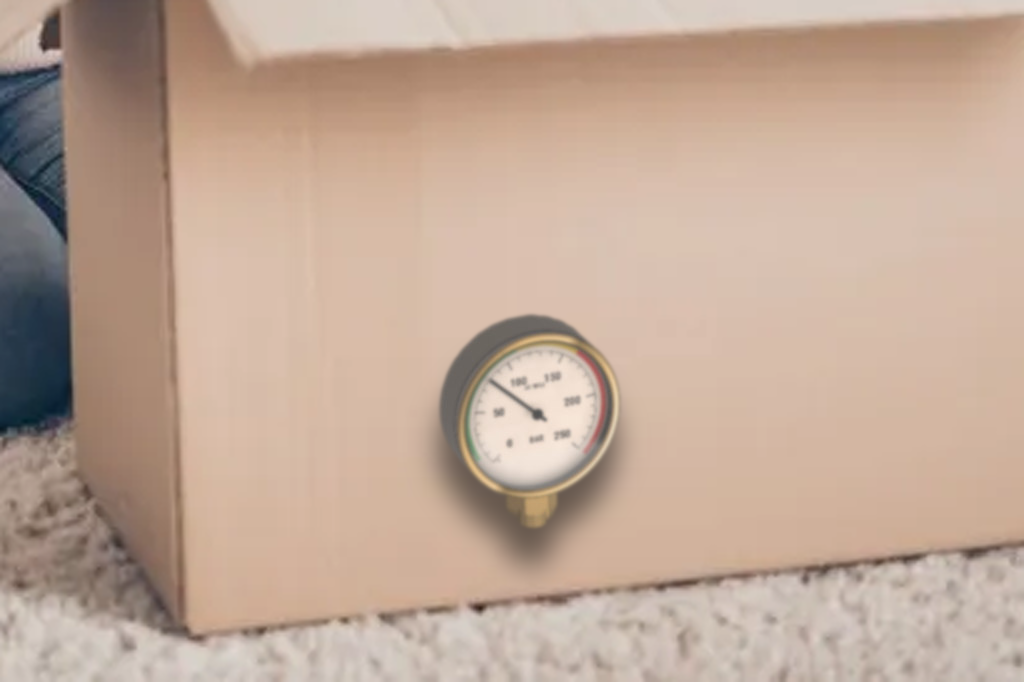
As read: 80 bar
